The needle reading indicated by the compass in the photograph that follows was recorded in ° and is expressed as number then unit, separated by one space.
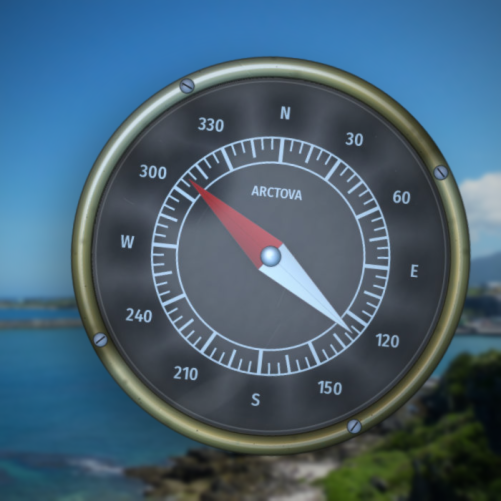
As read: 307.5 °
